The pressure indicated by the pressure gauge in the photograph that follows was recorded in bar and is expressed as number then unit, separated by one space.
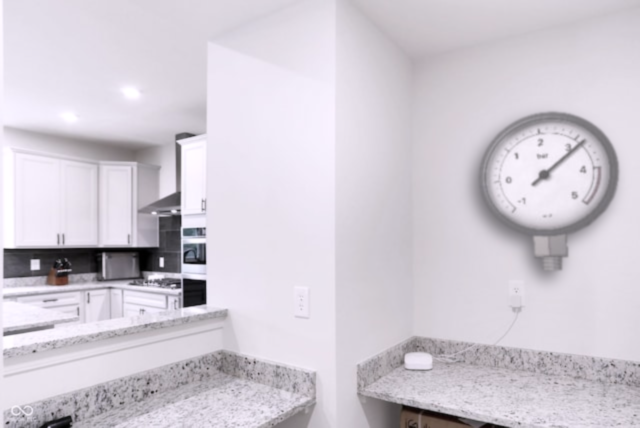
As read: 3.2 bar
